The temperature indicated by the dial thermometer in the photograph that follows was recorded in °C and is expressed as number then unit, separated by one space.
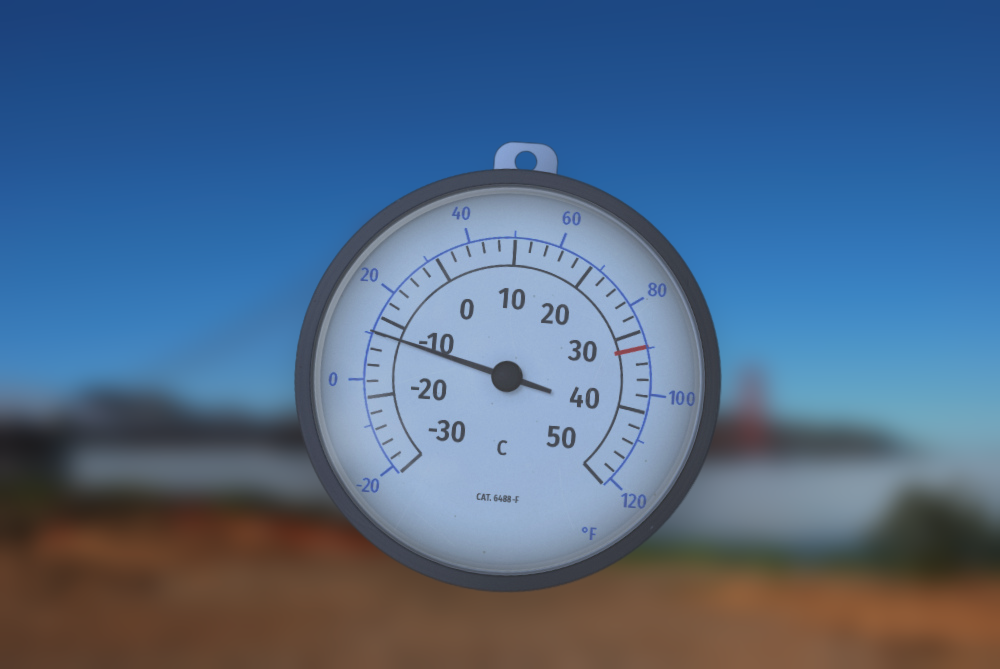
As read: -12 °C
